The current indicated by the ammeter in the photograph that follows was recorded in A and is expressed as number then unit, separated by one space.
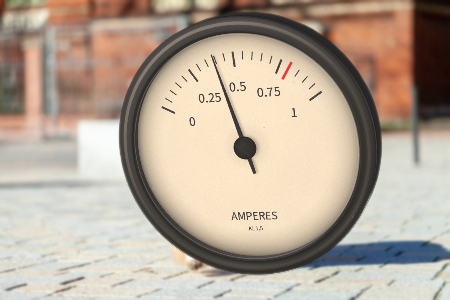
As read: 0.4 A
